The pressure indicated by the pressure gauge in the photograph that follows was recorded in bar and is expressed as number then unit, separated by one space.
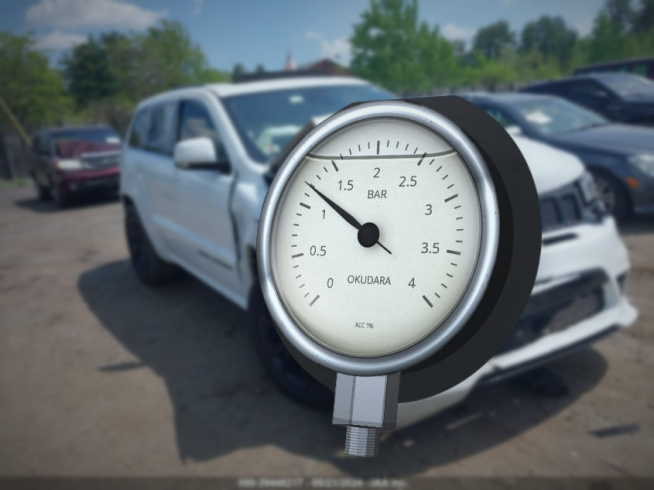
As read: 1.2 bar
